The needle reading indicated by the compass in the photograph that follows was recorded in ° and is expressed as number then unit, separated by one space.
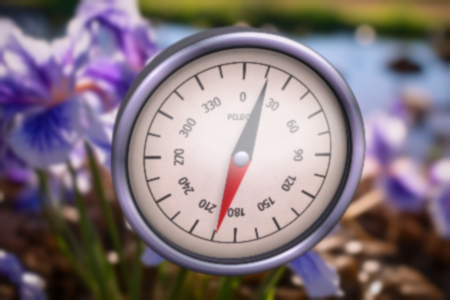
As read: 195 °
